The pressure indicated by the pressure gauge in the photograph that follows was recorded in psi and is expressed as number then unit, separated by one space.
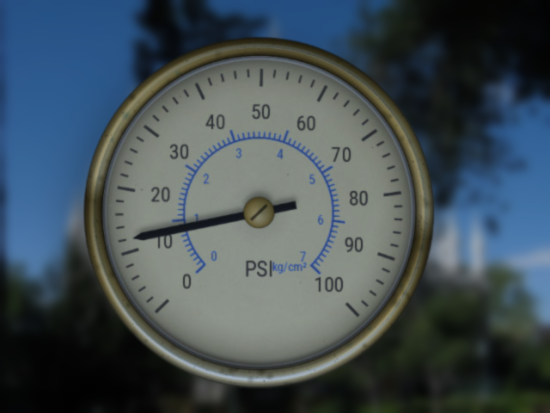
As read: 12 psi
